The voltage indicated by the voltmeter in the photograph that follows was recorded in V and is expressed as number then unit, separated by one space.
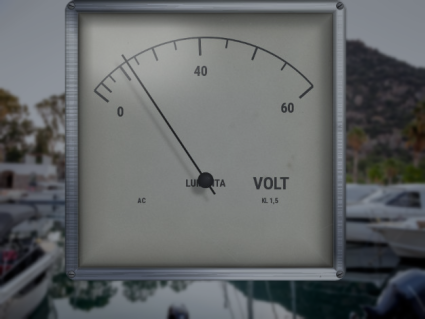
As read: 22.5 V
